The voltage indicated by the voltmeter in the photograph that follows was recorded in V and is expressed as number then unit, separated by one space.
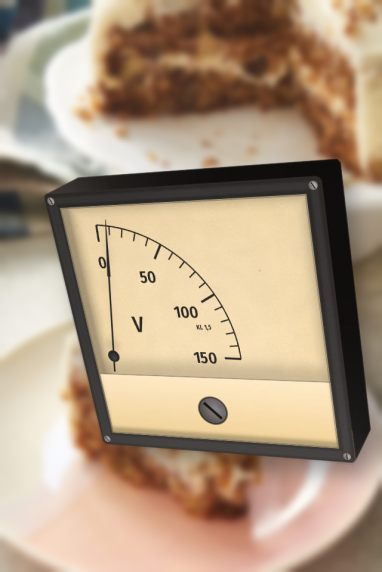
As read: 10 V
